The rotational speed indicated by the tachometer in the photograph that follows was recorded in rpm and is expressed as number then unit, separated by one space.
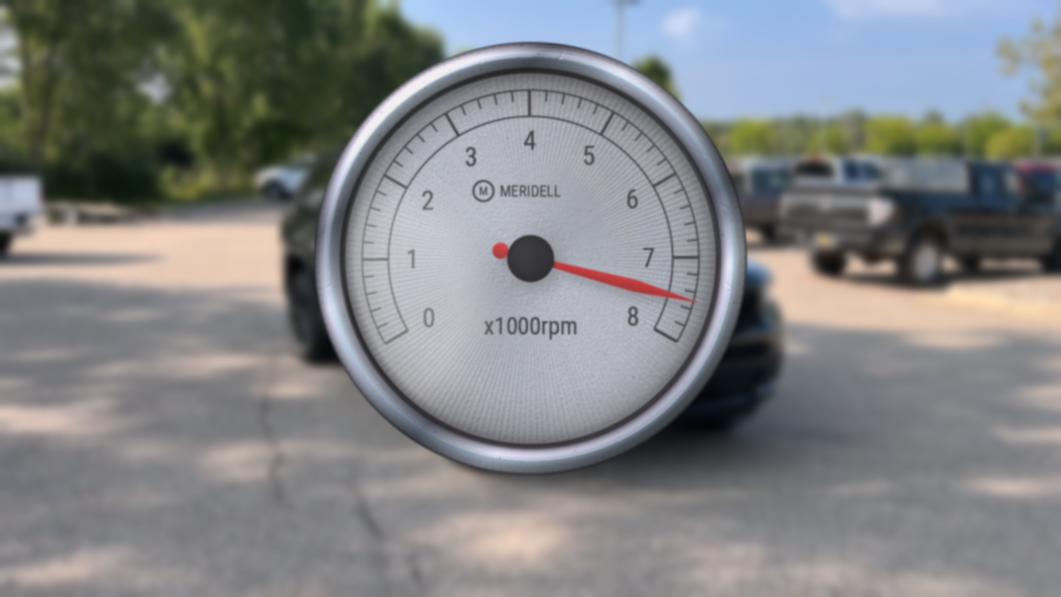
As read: 7500 rpm
